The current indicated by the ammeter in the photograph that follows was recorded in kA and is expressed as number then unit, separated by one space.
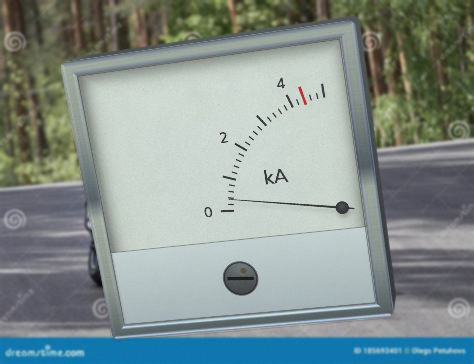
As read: 0.4 kA
